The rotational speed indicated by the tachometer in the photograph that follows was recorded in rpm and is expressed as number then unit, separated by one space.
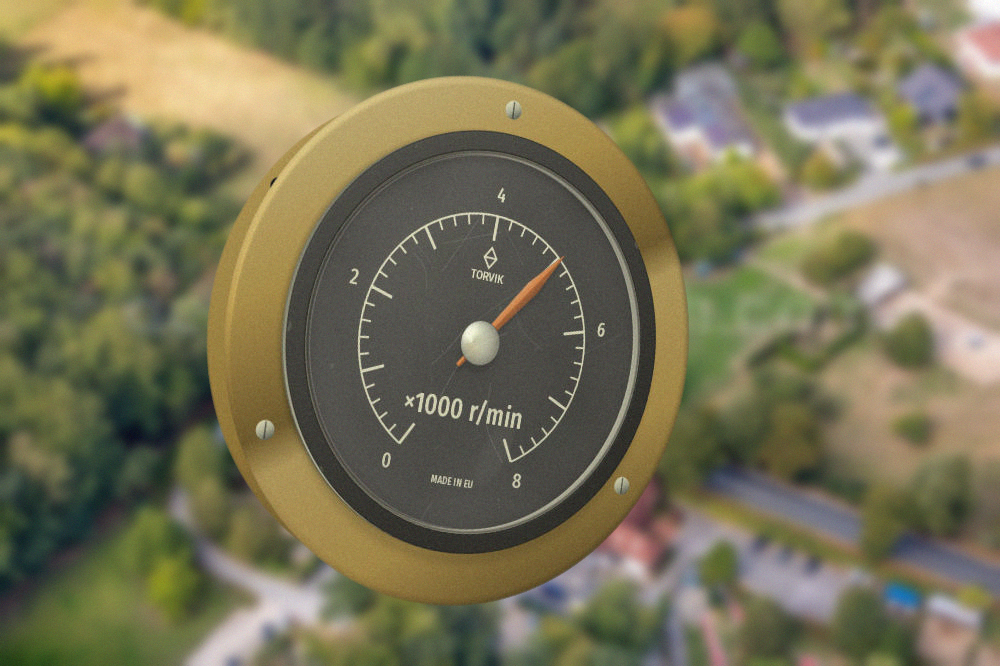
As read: 5000 rpm
